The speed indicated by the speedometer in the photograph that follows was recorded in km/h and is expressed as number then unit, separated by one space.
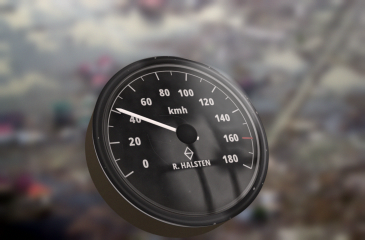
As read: 40 km/h
